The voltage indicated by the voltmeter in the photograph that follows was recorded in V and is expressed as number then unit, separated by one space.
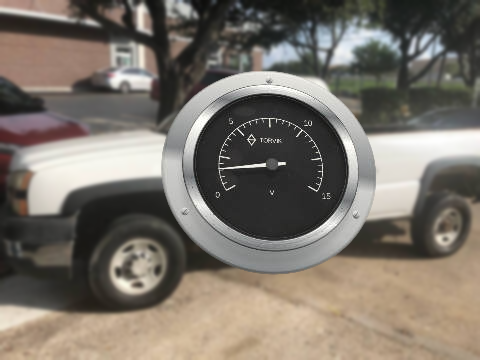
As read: 1.5 V
